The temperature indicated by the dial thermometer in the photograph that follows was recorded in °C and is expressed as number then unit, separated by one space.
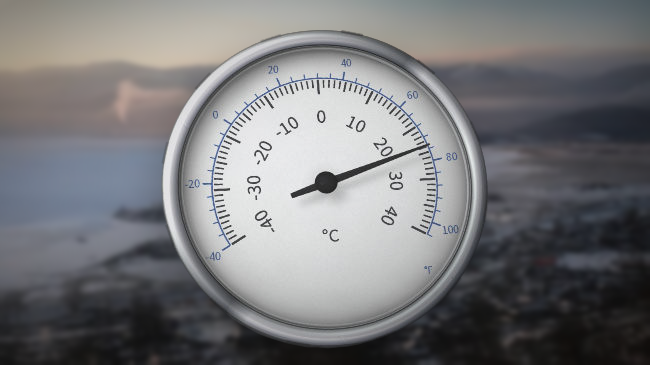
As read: 24 °C
